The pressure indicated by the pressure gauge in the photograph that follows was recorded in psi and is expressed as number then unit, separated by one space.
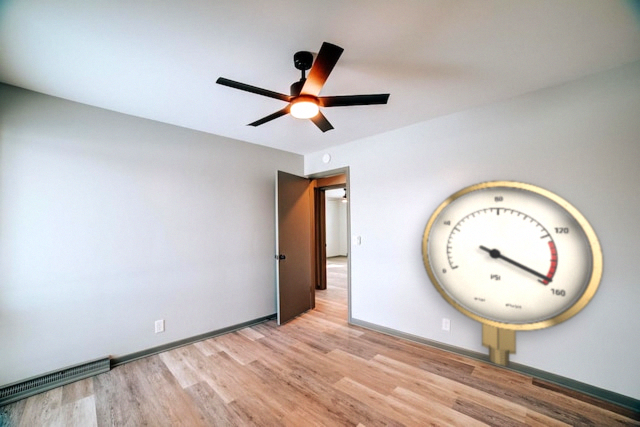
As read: 155 psi
